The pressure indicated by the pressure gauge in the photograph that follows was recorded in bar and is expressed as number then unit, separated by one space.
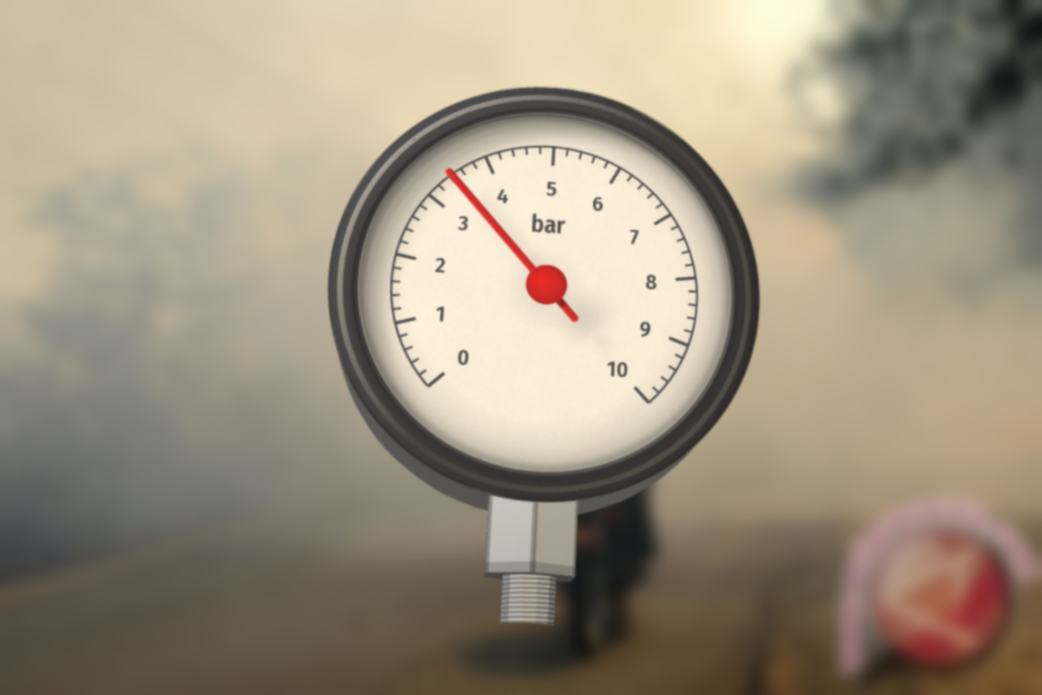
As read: 3.4 bar
